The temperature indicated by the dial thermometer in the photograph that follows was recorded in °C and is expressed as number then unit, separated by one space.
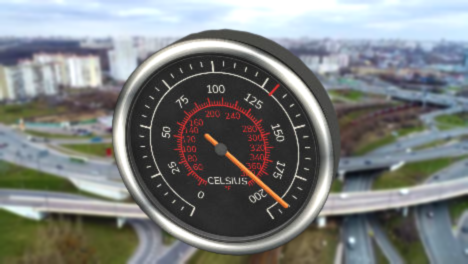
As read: 190 °C
